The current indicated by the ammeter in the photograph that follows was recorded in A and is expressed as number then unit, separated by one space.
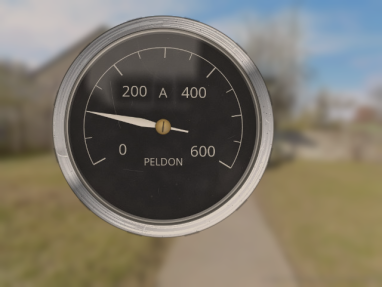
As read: 100 A
